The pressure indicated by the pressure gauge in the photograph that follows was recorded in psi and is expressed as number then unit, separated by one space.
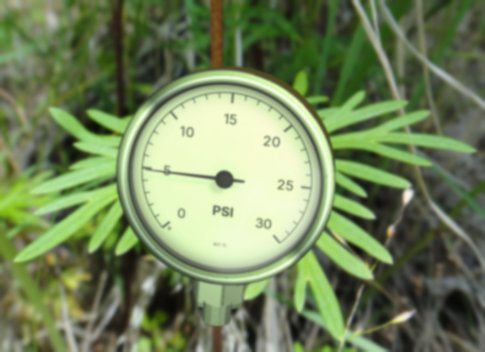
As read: 5 psi
